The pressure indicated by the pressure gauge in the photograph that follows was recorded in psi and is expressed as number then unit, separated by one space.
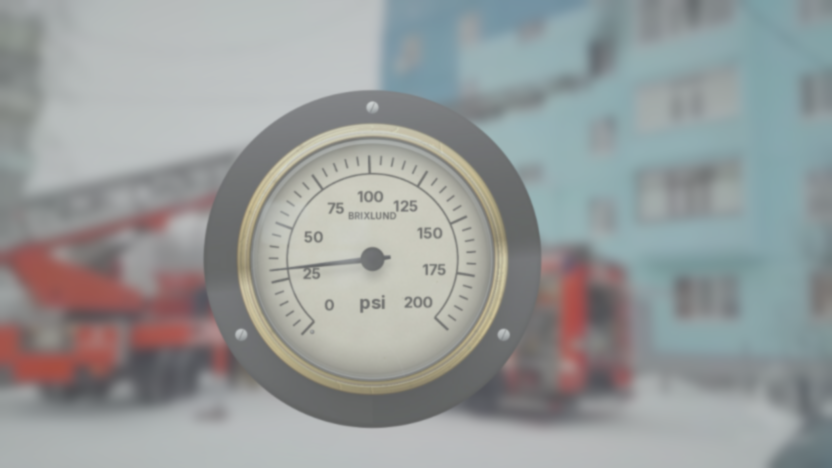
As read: 30 psi
